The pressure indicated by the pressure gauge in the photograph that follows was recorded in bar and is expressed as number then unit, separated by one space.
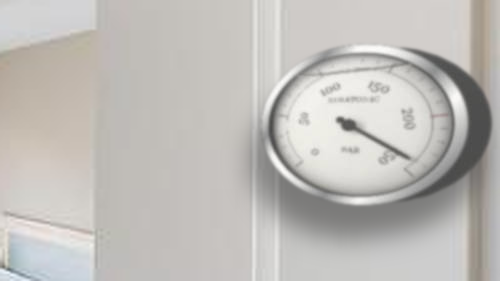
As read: 240 bar
